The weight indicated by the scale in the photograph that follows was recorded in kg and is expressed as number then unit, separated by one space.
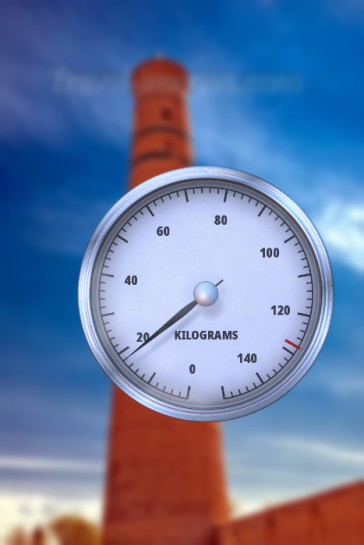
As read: 18 kg
